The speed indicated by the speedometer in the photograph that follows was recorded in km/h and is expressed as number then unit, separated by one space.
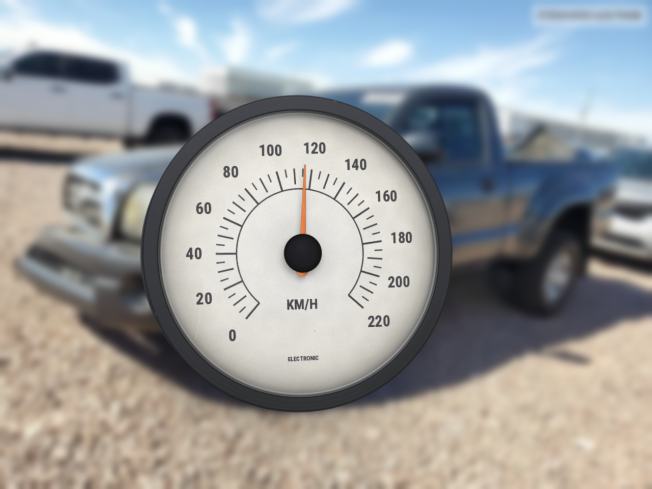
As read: 115 km/h
